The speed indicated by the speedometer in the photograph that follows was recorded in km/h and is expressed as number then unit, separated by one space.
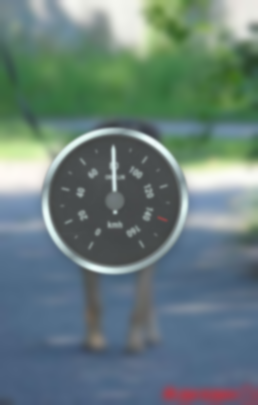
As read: 80 km/h
